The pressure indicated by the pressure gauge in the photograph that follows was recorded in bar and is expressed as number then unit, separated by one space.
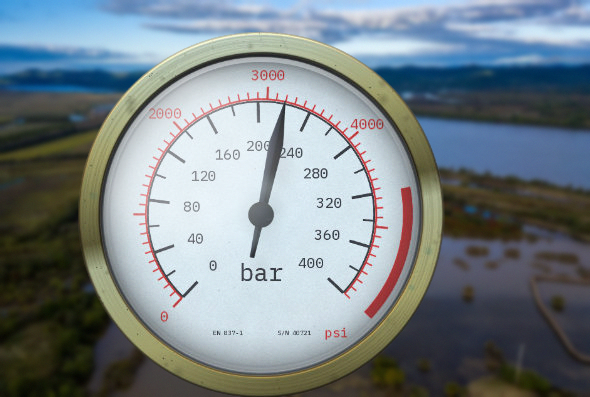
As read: 220 bar
